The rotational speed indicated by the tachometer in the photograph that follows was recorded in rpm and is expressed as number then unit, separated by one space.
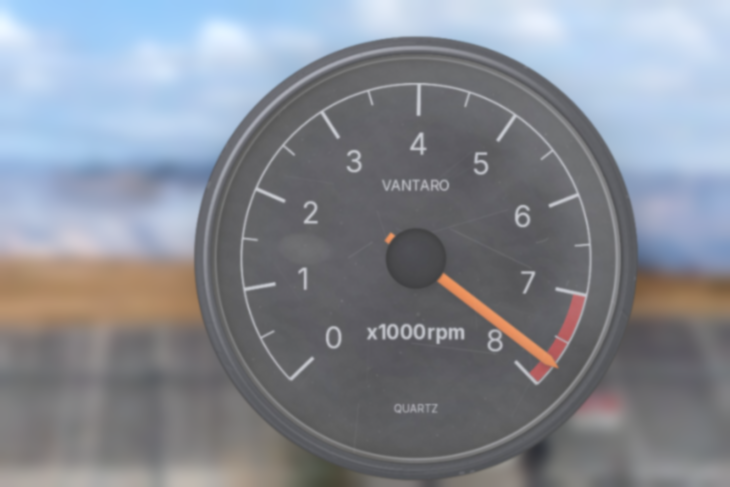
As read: 7750 rpm
